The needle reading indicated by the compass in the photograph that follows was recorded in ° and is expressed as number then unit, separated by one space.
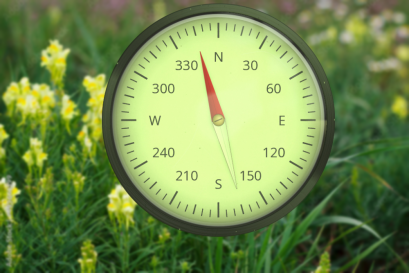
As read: 345 °
